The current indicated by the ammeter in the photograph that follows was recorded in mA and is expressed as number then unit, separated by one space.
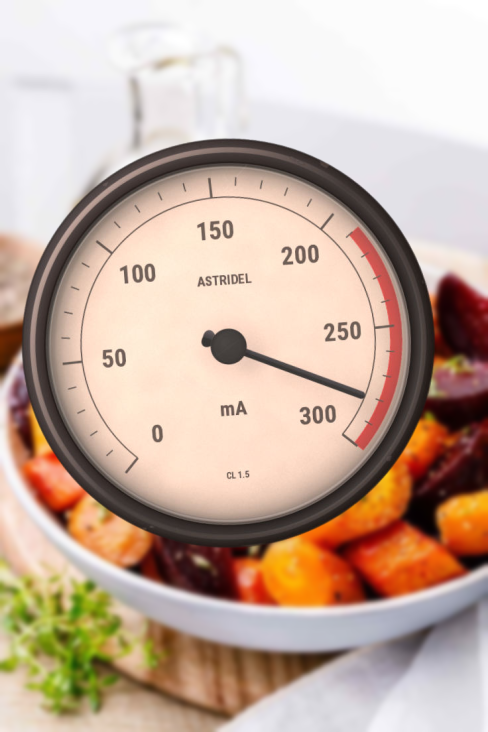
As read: 280 mA
